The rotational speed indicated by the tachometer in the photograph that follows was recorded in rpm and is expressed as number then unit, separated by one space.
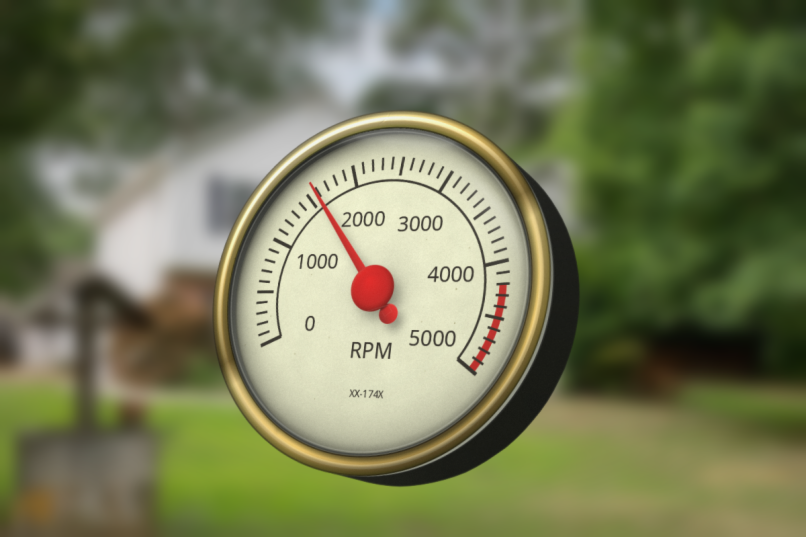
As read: 1600 rpm
